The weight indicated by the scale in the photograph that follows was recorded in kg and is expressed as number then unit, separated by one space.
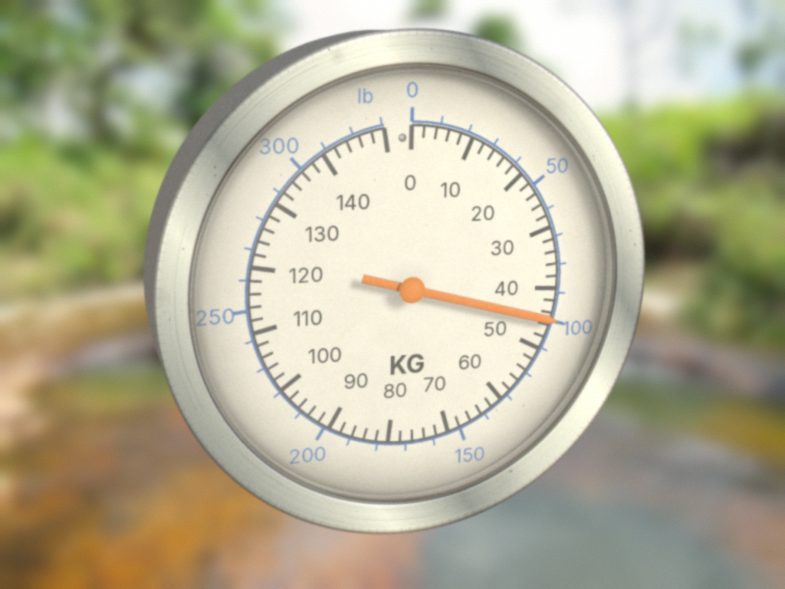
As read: 45 kg
